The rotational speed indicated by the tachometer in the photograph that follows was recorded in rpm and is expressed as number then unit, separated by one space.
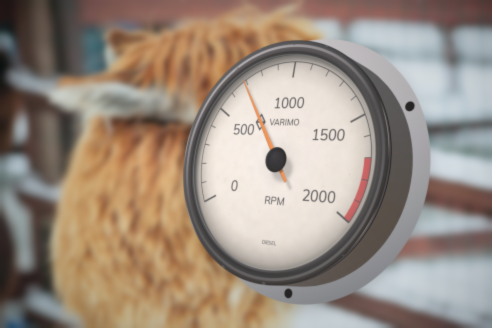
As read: 700 rpm
